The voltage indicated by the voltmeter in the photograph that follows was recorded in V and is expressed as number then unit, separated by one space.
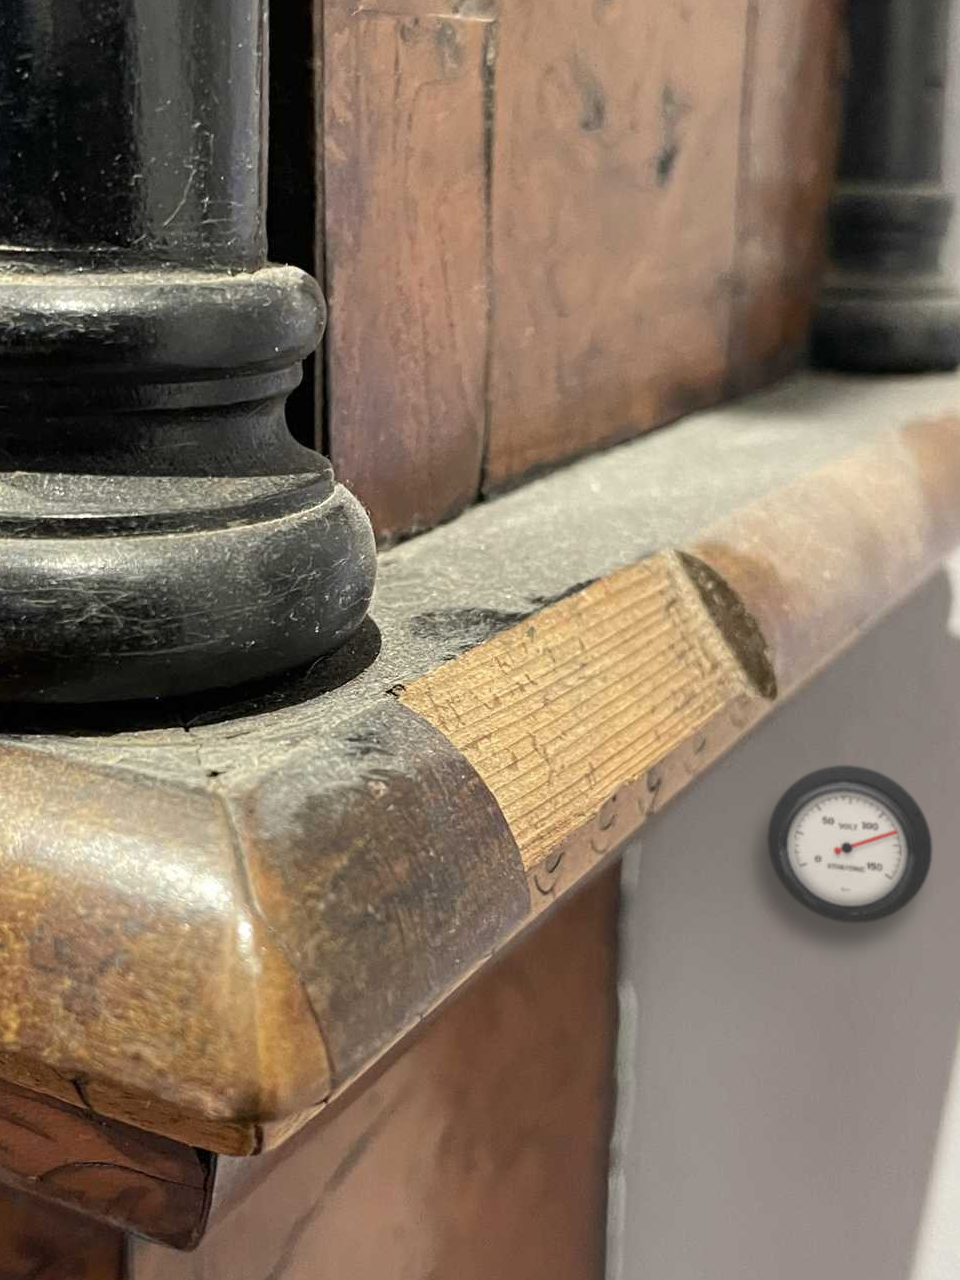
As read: 115 V
